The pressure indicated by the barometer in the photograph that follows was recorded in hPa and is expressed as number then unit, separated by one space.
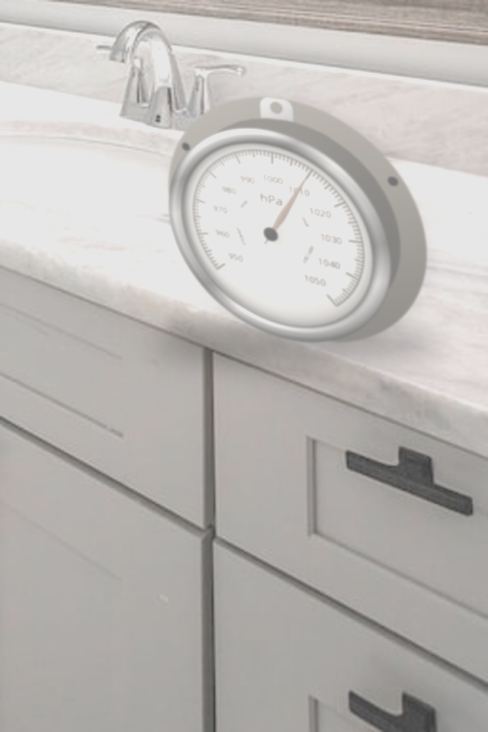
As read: 1010 hPa
